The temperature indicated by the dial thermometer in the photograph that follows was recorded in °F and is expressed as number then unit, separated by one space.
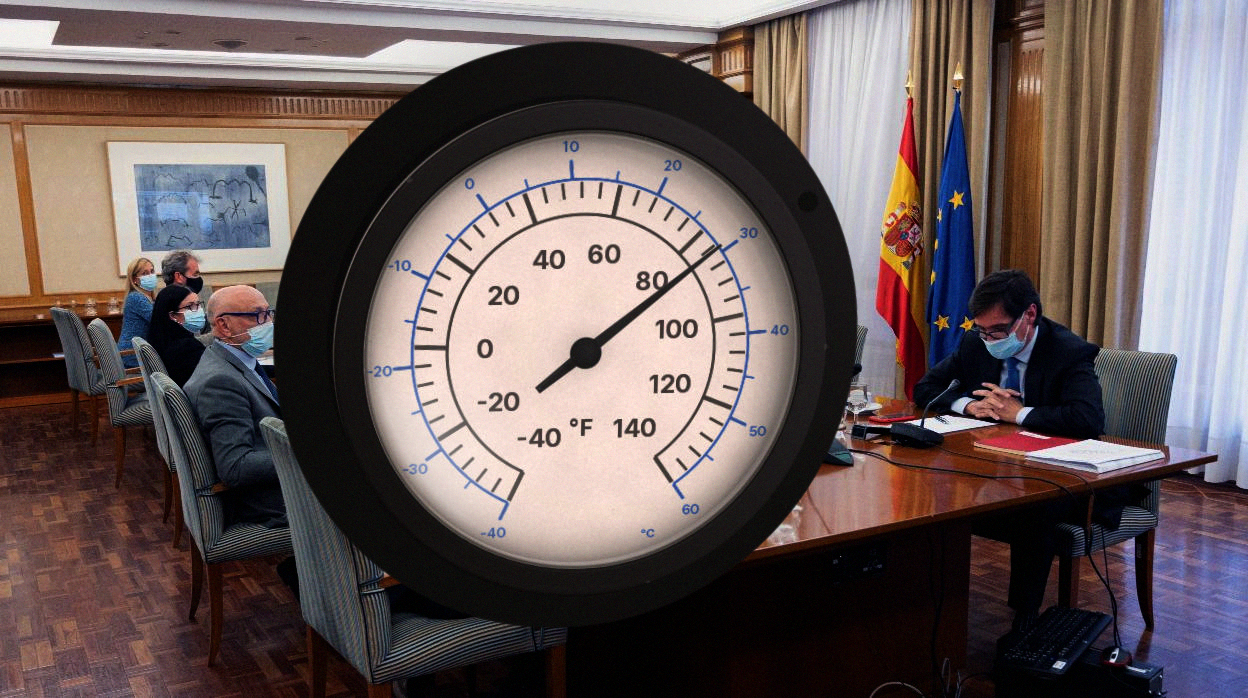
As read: 84 °F
